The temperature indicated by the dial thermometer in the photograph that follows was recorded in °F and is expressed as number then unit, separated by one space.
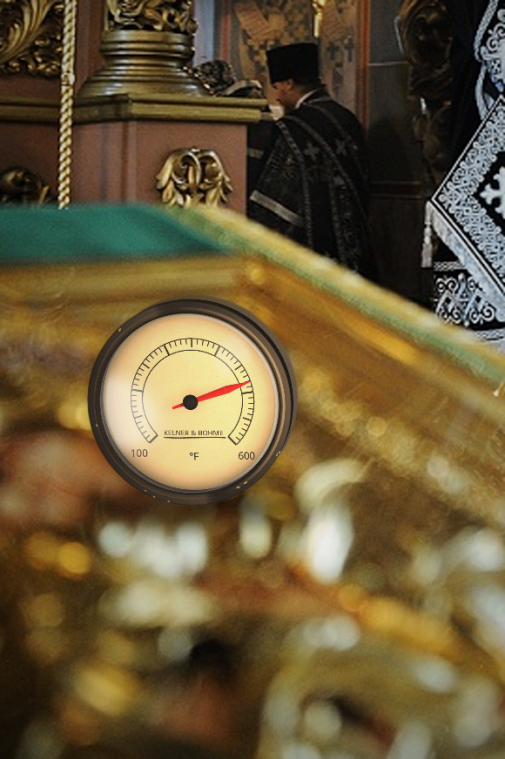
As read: 480 °F
